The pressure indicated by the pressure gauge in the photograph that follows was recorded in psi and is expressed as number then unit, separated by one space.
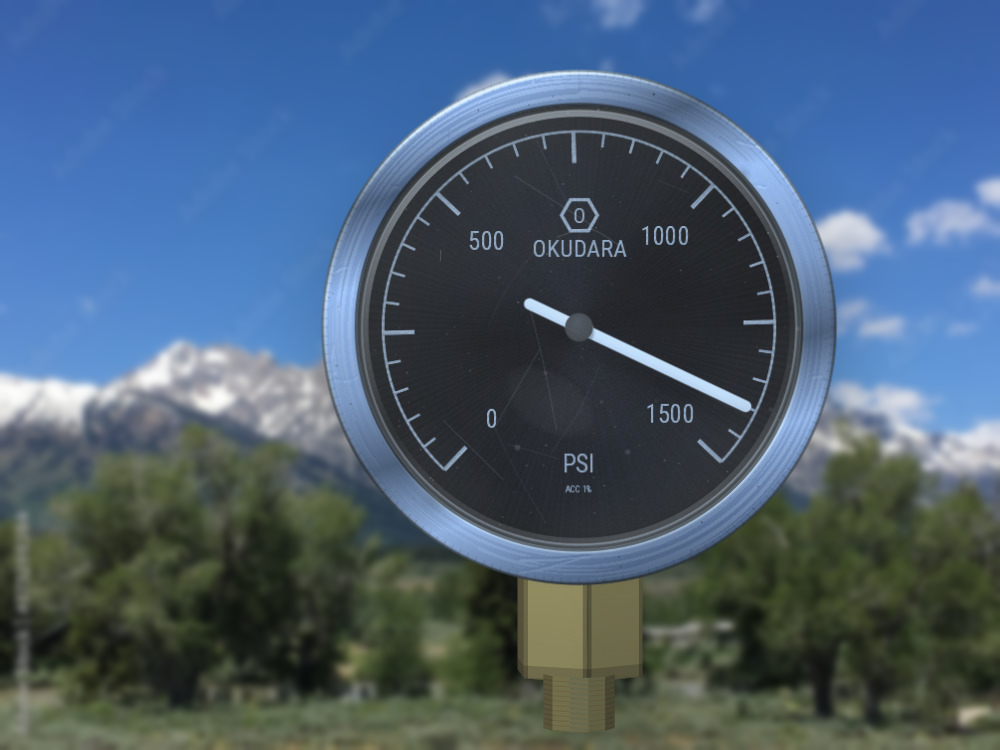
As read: 1400 psi
